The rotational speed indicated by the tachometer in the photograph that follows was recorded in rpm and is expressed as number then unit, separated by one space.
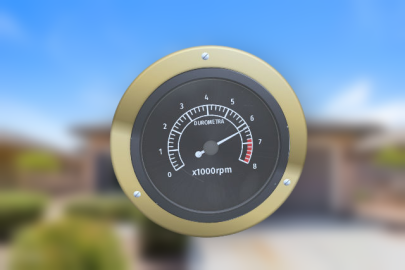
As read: 6200 rpm
